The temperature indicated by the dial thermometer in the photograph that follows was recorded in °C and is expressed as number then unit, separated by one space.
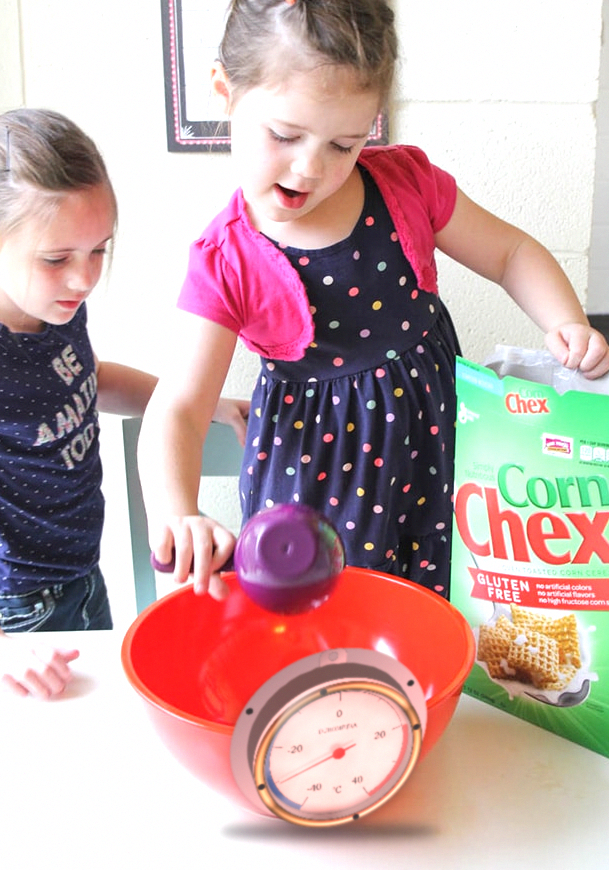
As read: -30 °C
